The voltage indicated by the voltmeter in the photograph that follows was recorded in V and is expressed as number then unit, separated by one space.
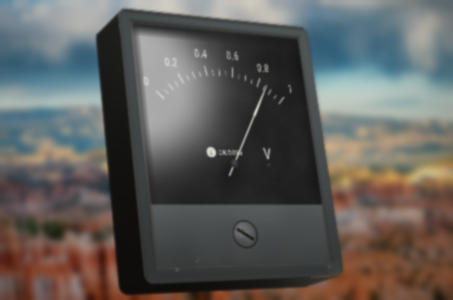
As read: 0.85 V
